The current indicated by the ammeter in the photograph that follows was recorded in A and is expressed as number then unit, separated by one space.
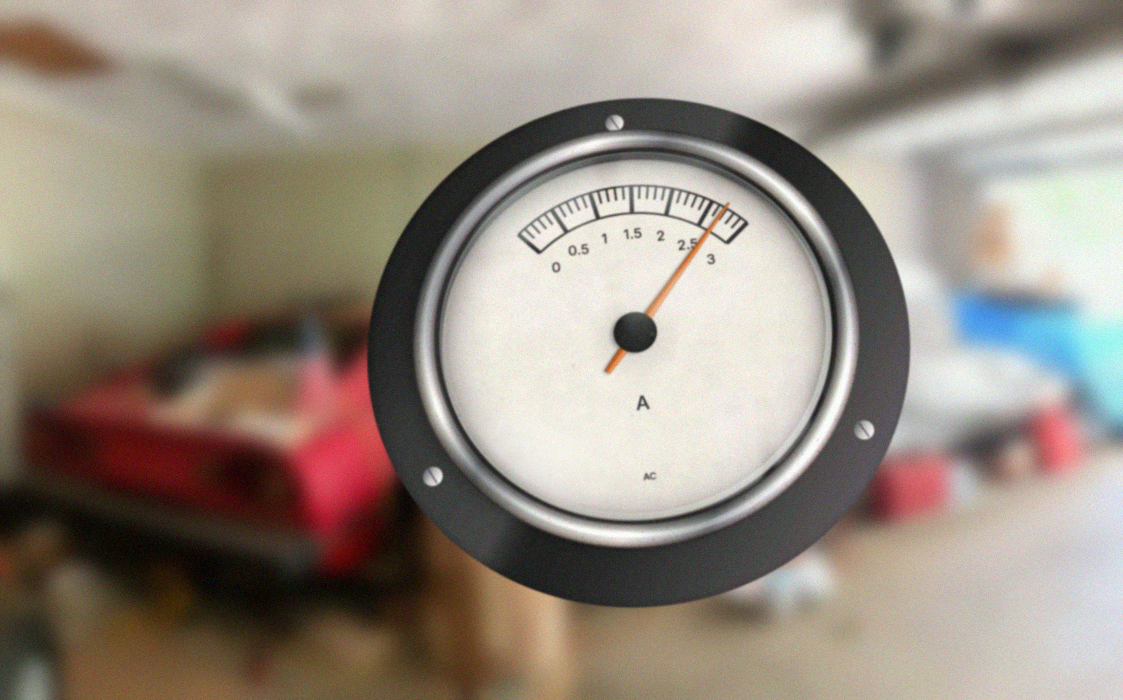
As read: 2.7 A
